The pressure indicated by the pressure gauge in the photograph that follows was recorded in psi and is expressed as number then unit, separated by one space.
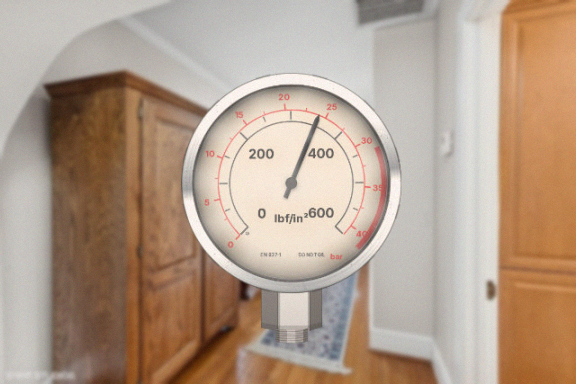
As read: 350 psi
